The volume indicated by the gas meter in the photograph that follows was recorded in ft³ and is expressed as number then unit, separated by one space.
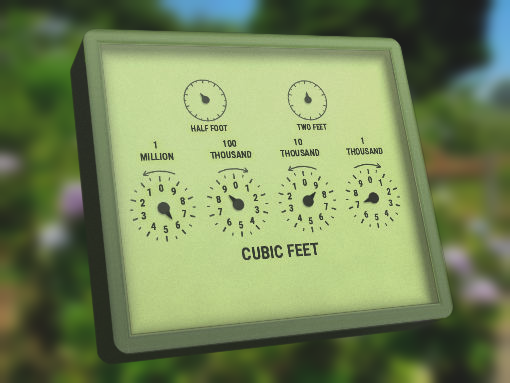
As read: 588700 ft³
